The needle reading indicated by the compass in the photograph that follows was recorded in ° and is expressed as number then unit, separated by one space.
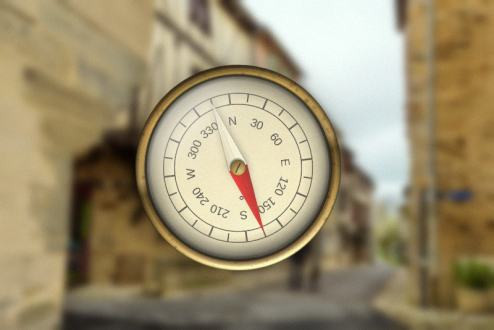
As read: 165 °
